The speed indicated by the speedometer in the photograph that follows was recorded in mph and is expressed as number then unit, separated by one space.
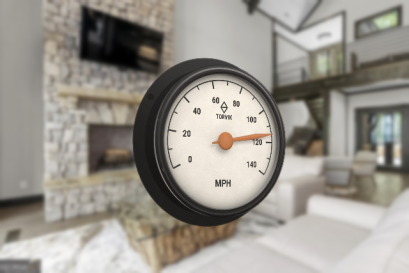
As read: 115 mph
